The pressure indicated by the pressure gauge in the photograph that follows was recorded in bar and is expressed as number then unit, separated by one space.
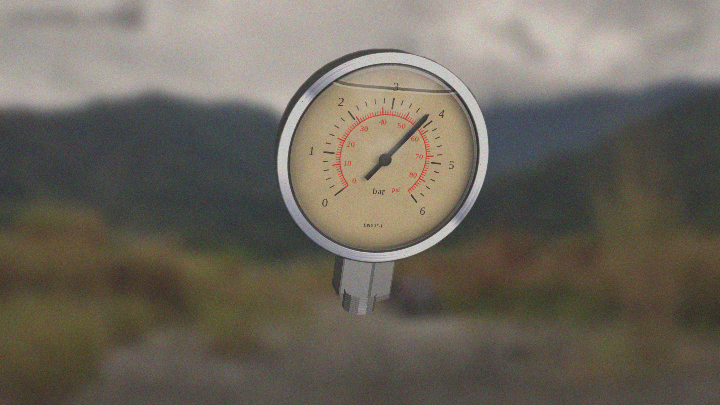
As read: 3.8 bar
